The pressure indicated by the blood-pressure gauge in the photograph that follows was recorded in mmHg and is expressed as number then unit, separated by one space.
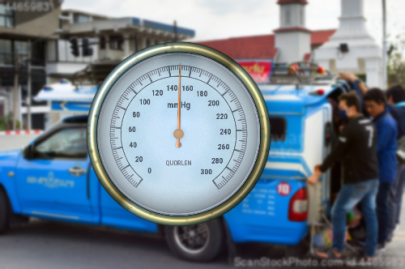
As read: 150 mmHg
